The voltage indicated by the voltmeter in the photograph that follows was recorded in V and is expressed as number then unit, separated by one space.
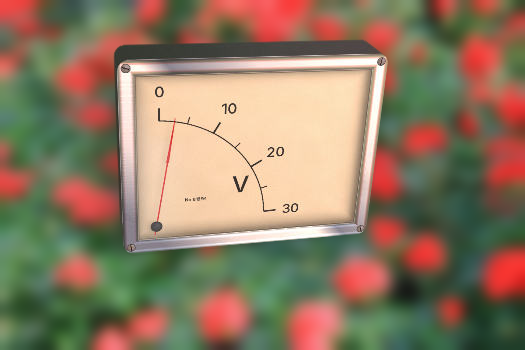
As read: 2.5 V
